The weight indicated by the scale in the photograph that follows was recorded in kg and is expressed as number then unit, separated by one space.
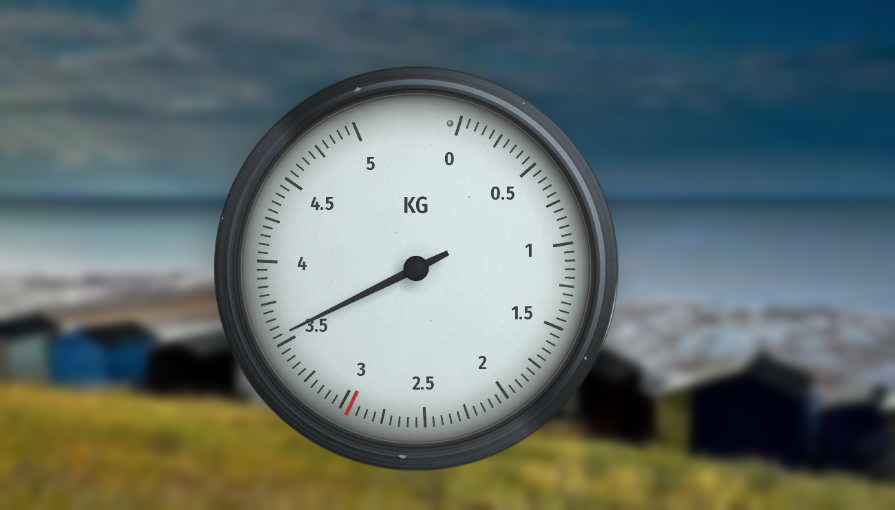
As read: 3.55 kg
